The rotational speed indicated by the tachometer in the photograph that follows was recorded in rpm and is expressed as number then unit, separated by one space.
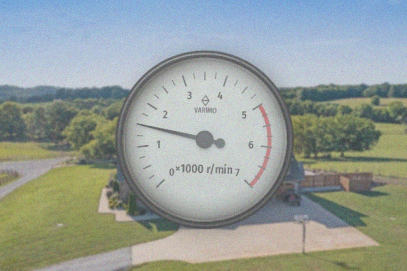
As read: 1500 rpm
